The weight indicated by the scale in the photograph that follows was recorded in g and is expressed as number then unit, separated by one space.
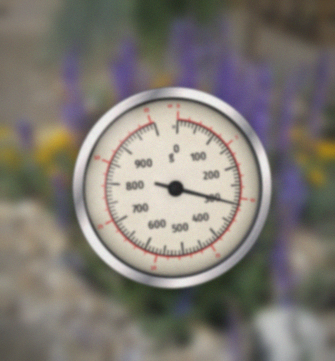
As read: 300 g
